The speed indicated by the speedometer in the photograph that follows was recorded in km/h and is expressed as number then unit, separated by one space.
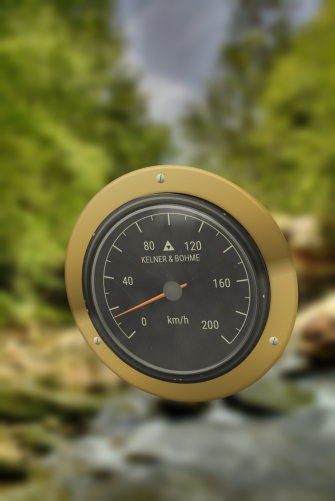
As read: 15 km/h
